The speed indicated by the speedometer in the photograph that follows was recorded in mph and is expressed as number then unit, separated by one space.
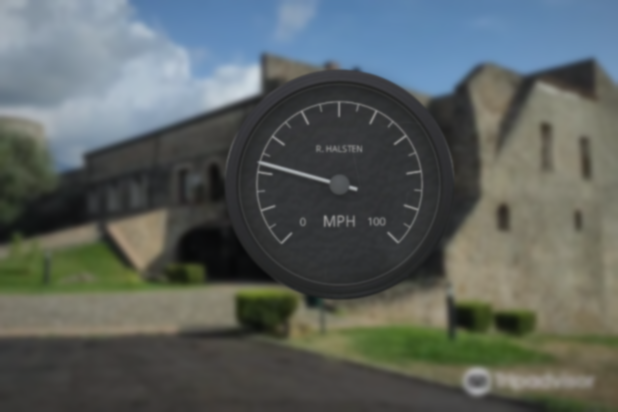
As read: 22.5 mph
